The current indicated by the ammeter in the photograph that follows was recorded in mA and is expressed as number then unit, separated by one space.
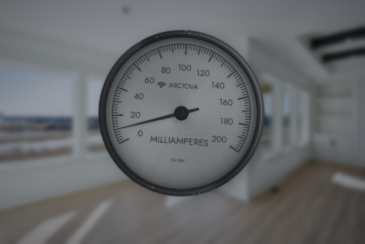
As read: 10 mA
